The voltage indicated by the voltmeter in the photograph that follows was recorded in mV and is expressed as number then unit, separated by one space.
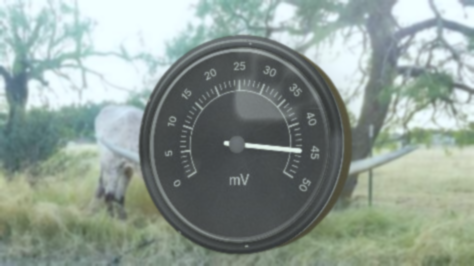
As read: 45 mV
